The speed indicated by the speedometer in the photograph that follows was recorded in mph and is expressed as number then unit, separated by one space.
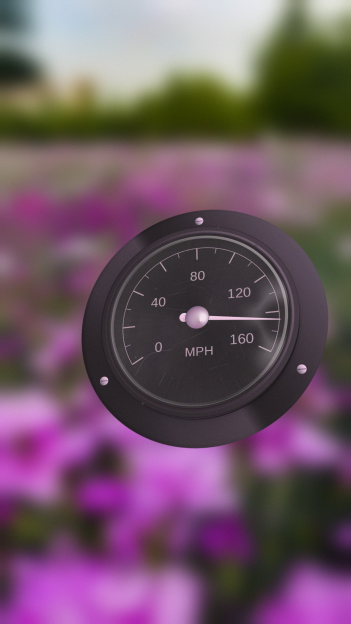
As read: 145 mph
